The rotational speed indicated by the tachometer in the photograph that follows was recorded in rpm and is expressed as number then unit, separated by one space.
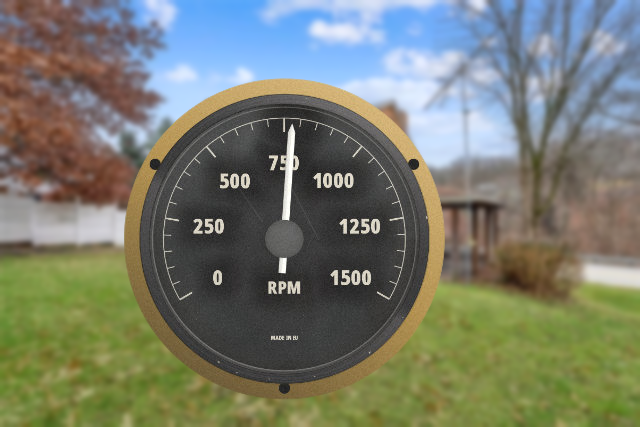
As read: 775 rpm
